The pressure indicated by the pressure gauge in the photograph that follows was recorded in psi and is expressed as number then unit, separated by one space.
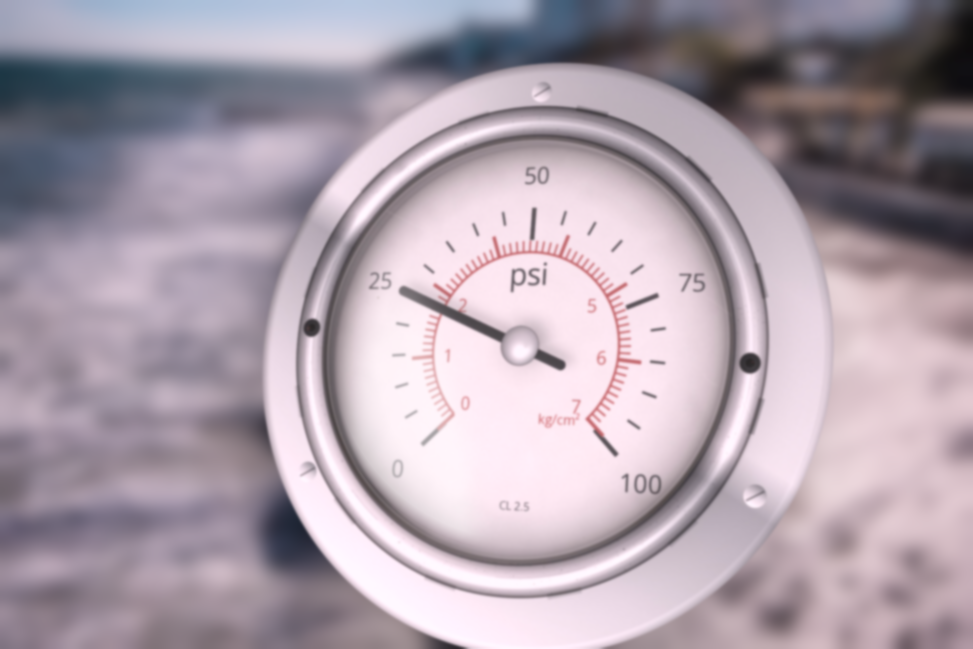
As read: 25 psi
